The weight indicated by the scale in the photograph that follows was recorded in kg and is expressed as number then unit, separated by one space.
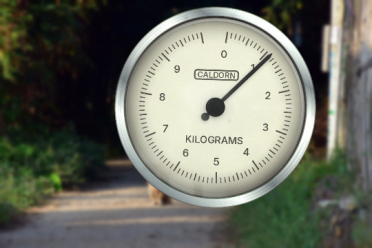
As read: 1.1 kg
